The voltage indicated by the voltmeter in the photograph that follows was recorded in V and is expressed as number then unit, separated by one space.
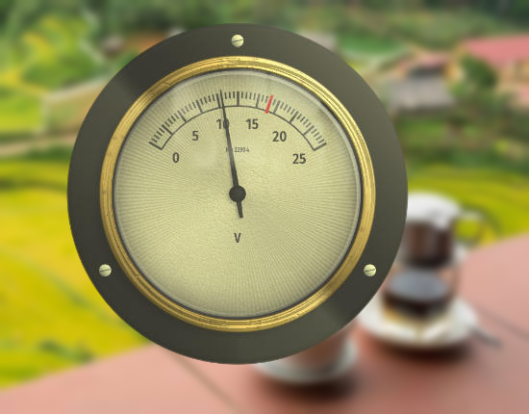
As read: 10.5 V
